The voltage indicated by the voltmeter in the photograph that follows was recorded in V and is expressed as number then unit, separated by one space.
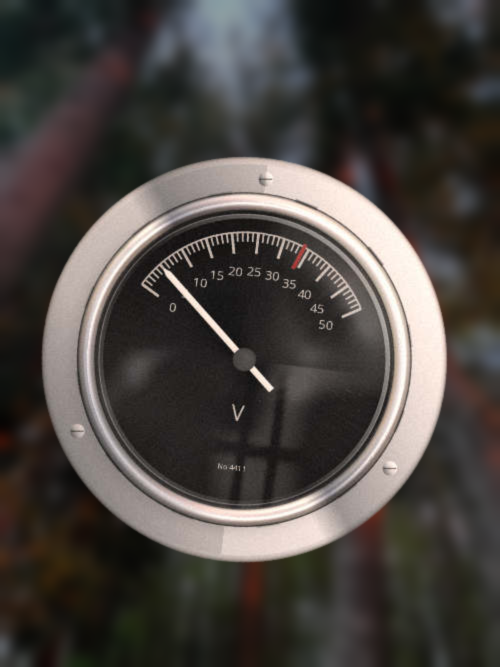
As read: 5 V
